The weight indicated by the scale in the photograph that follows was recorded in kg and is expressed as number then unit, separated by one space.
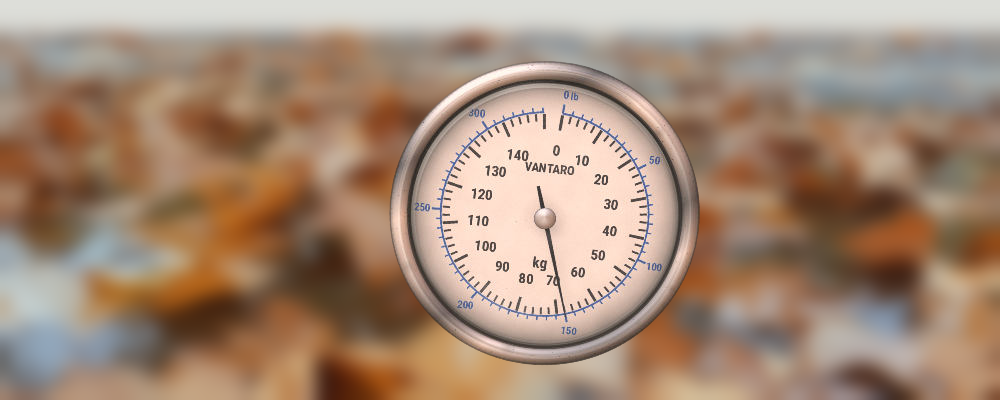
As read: 68 kg
